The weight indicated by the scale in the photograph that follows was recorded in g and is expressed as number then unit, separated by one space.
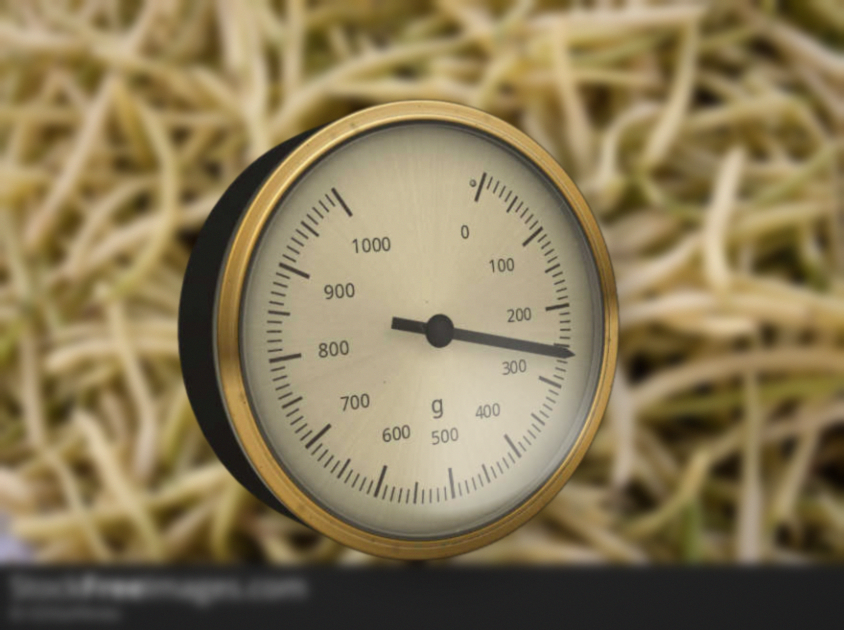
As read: 260 g
